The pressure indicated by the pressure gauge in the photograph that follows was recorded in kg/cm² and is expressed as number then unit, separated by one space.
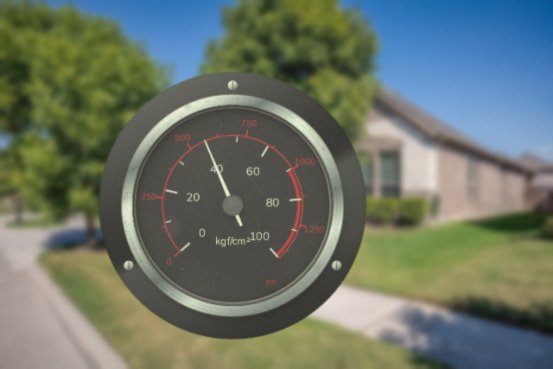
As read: 40 kg/cm²
